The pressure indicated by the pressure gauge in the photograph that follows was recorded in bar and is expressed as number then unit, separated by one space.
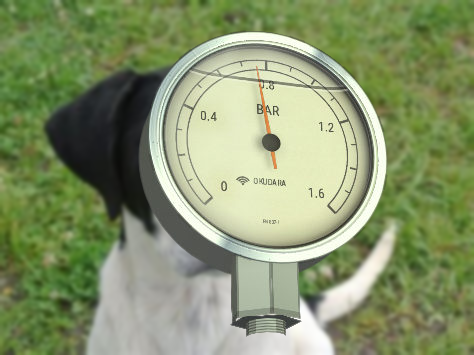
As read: 0.75 bar
